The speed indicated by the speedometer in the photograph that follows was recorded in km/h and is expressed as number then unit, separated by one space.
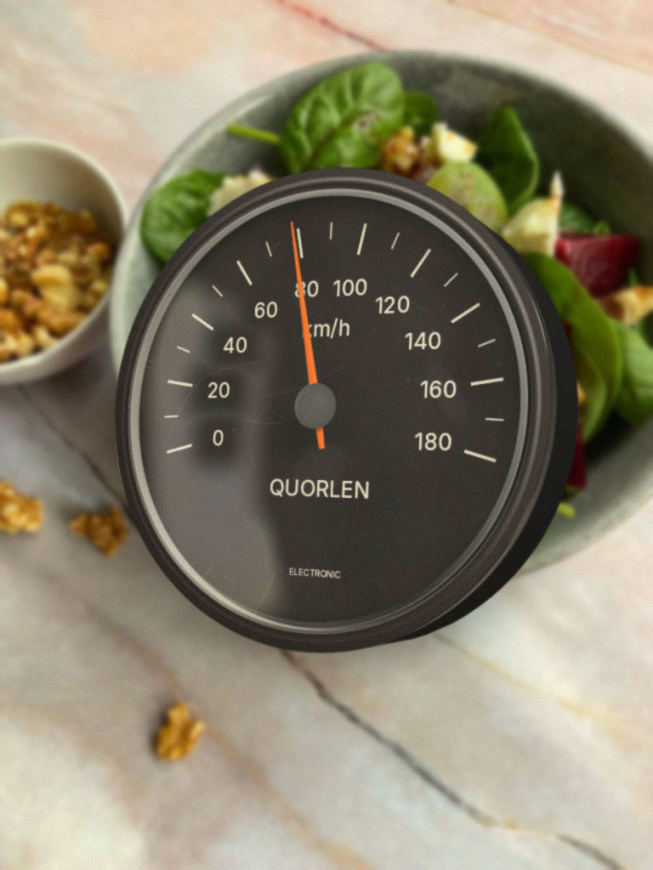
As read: 80 km/h
